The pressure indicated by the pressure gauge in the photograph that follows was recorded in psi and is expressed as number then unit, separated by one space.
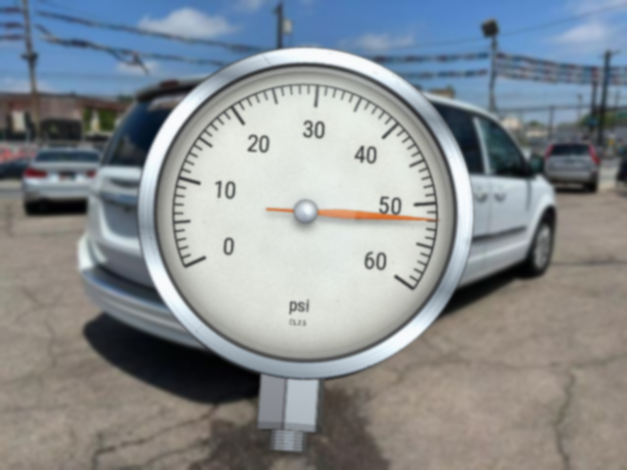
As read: 52 psi
